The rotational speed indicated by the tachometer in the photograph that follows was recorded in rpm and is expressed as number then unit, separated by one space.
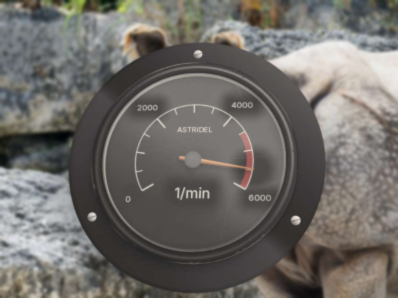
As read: 5500 rpm
